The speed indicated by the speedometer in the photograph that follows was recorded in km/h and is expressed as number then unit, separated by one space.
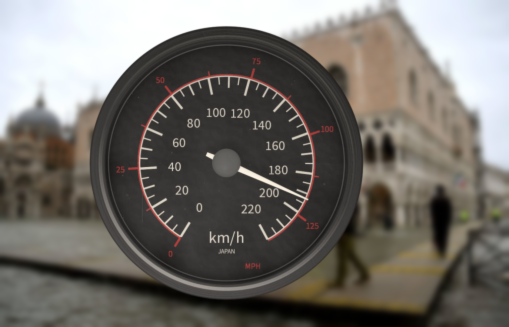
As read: 192.5 km/h
